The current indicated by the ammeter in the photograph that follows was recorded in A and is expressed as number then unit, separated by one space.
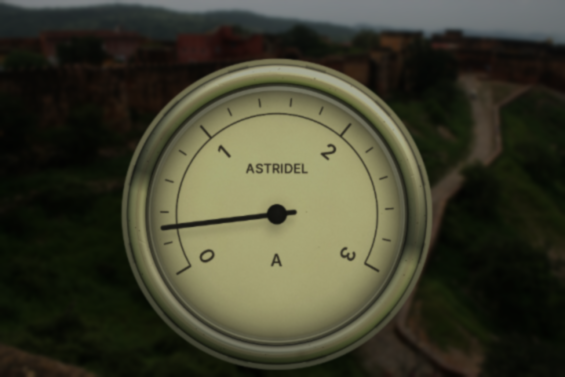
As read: 0.3 A
